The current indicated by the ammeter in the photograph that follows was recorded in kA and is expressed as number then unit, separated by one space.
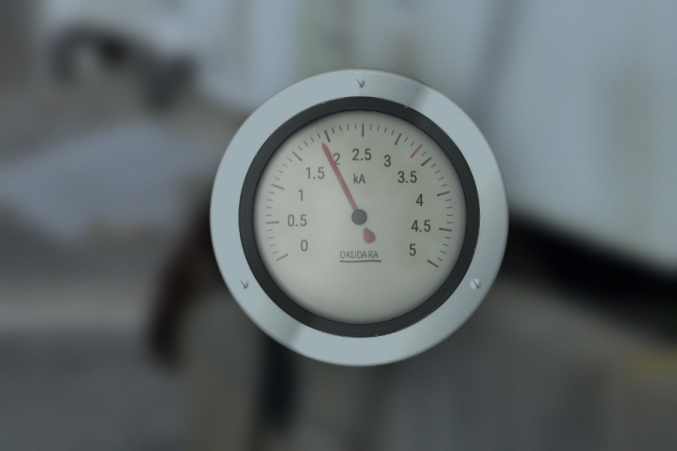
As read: 1.9 kA
